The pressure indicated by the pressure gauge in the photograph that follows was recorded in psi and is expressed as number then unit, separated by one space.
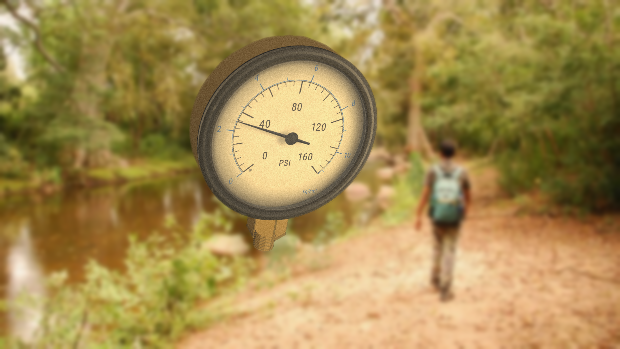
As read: 35 psi
